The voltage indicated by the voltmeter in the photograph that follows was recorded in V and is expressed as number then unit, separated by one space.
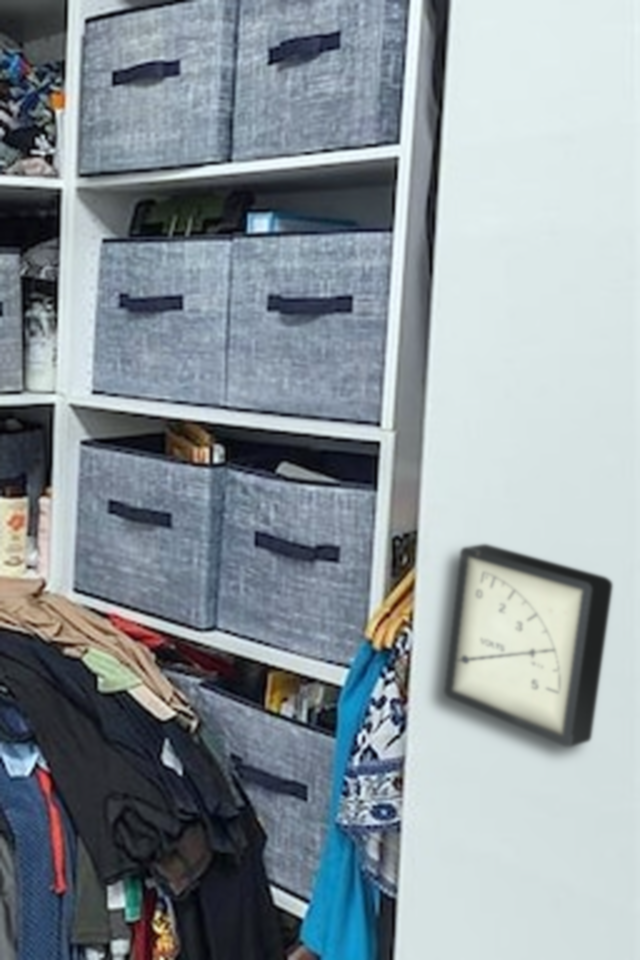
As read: 4 V
